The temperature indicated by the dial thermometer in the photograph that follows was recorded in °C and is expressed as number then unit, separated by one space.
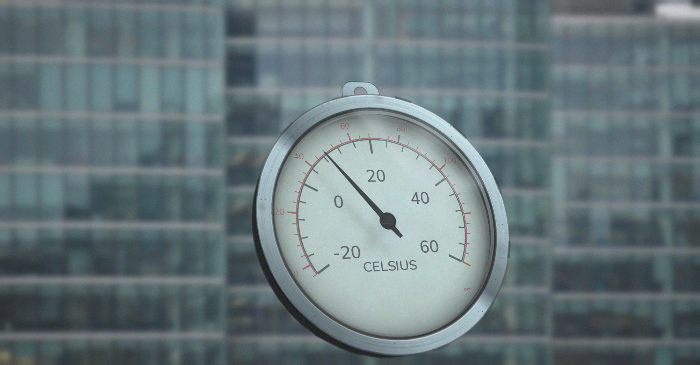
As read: 8 °C
